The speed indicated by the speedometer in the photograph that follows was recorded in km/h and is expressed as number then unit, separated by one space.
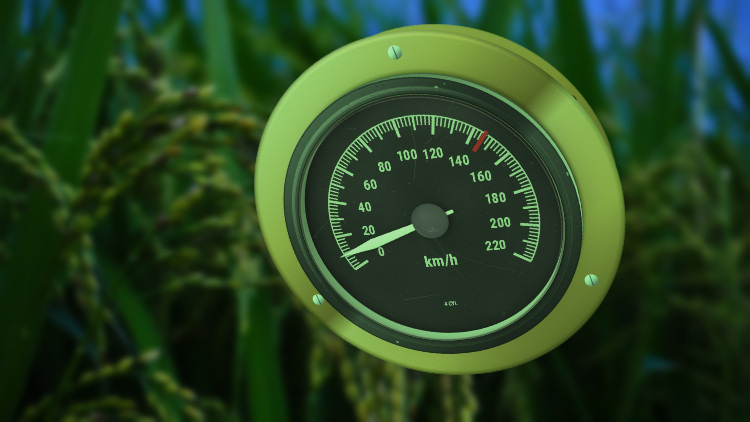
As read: 10 km/h
